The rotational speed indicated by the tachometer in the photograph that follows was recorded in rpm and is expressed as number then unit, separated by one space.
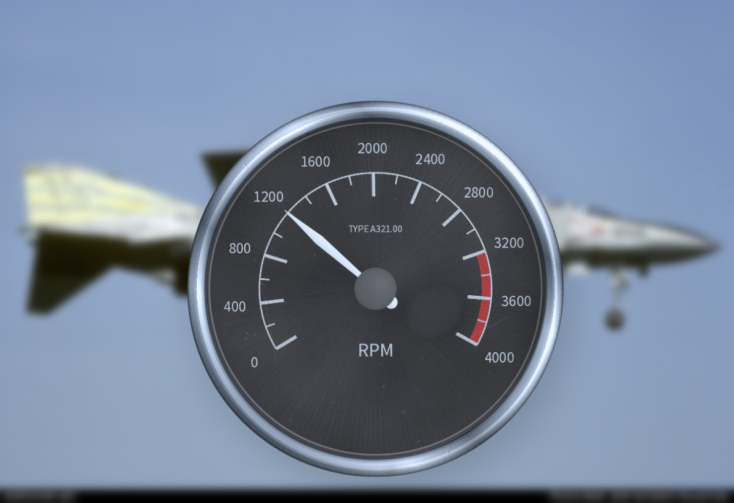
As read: 1200 rpm
